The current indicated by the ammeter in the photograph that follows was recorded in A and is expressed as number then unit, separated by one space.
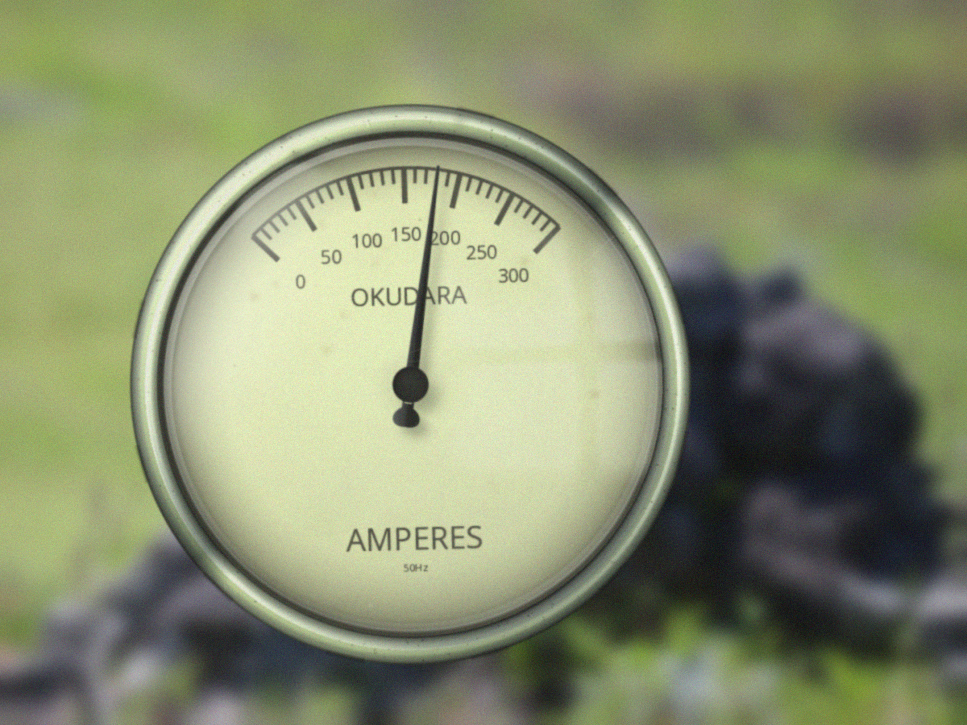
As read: 180 A
